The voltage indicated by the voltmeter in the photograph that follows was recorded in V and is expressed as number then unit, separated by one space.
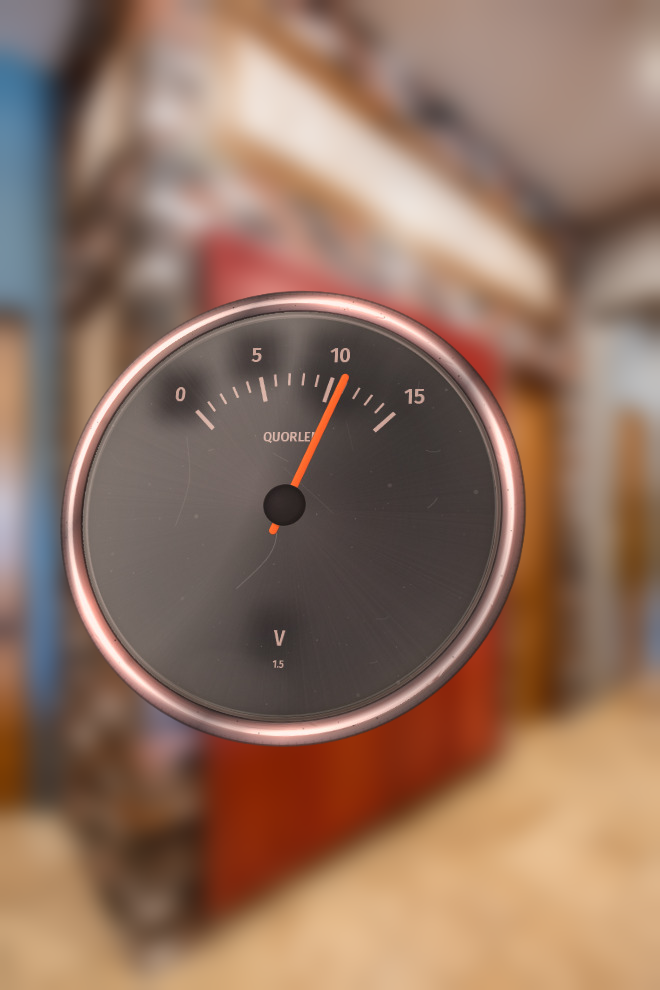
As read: 11 V
